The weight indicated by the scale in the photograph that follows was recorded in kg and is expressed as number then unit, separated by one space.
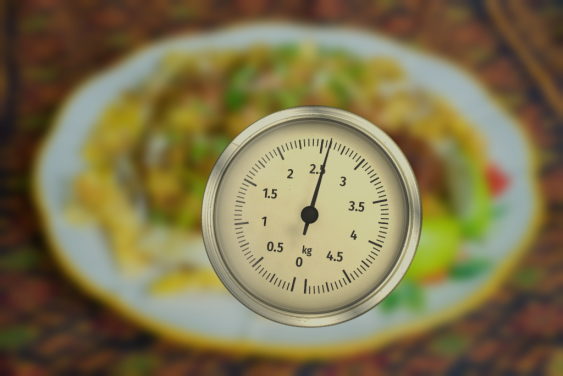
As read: 2.6 kg
